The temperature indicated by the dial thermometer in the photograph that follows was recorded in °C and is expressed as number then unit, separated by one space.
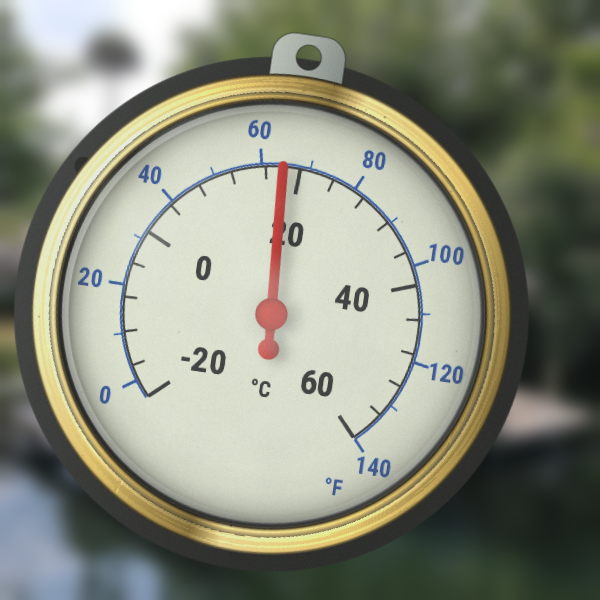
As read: 18 °C
